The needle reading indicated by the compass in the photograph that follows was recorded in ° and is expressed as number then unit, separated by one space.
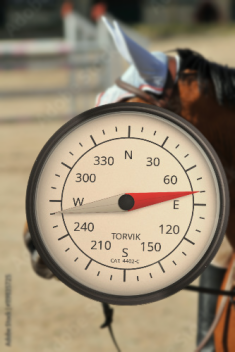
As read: 80 °
